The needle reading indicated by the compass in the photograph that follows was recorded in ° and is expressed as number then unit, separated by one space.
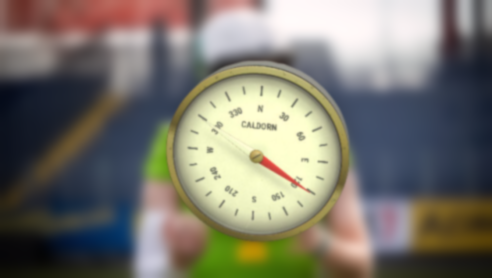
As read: 120 °
